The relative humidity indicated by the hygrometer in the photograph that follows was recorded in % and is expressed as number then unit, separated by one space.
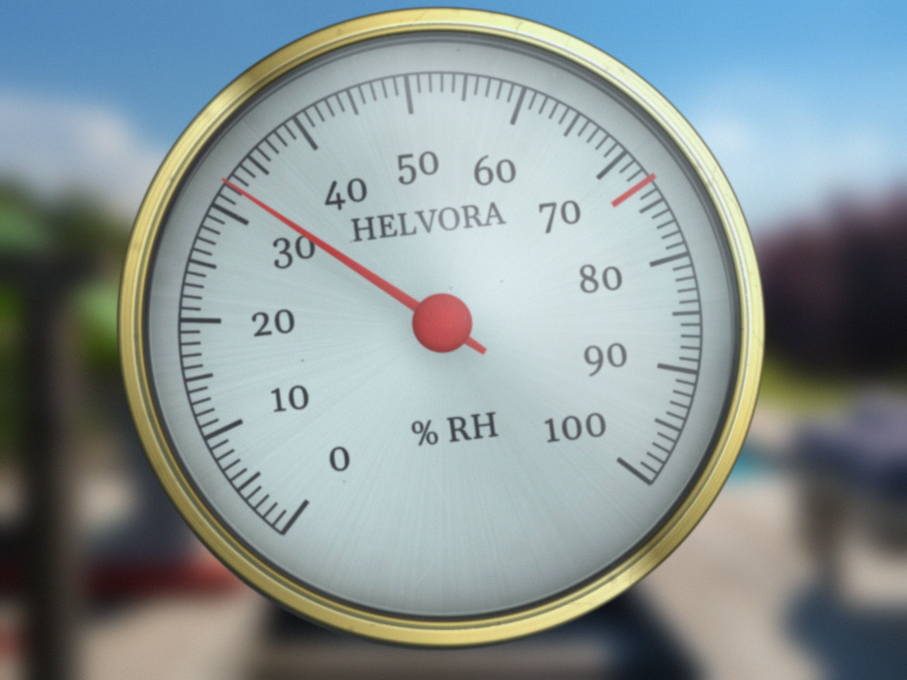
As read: 32 %
